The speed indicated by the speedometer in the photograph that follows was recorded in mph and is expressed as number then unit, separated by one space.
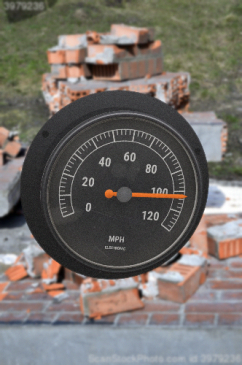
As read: 102 mph
